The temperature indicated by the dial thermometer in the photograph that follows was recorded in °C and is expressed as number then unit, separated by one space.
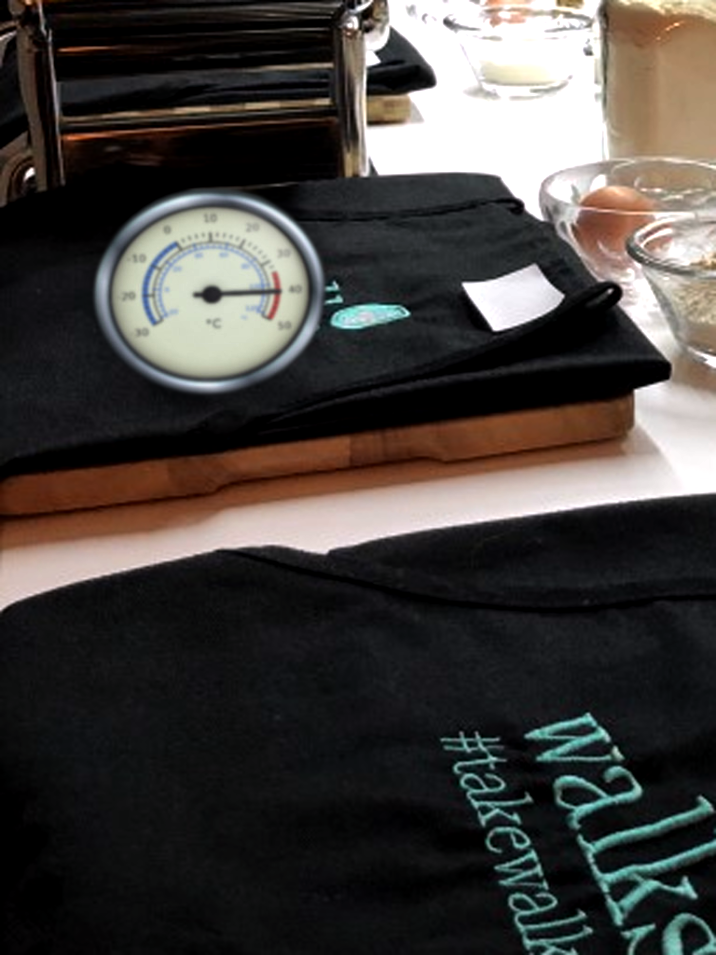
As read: 40 °C
